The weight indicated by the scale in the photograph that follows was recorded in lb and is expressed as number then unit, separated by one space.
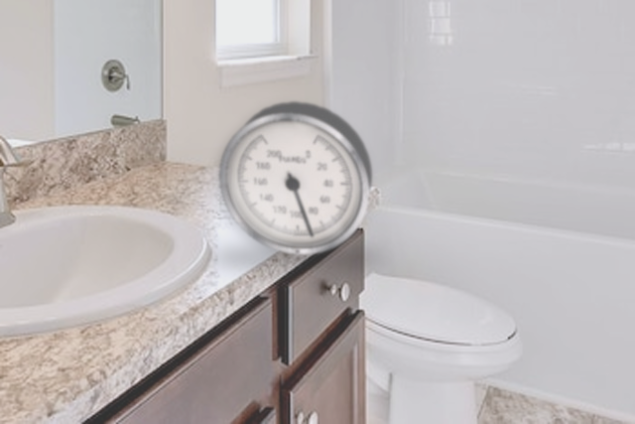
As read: 90 lb
